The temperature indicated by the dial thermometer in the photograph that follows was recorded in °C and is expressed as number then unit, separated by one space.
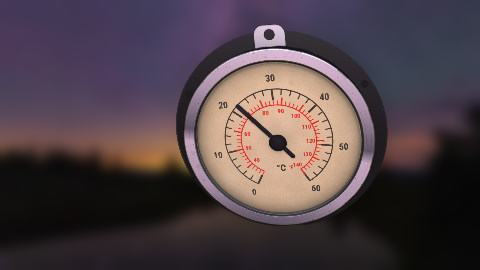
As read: 22 °C
